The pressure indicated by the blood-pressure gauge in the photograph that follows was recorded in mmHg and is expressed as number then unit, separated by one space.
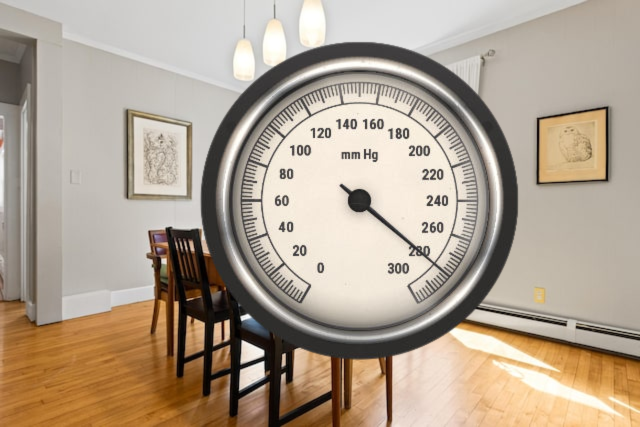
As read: 280 mmHg
